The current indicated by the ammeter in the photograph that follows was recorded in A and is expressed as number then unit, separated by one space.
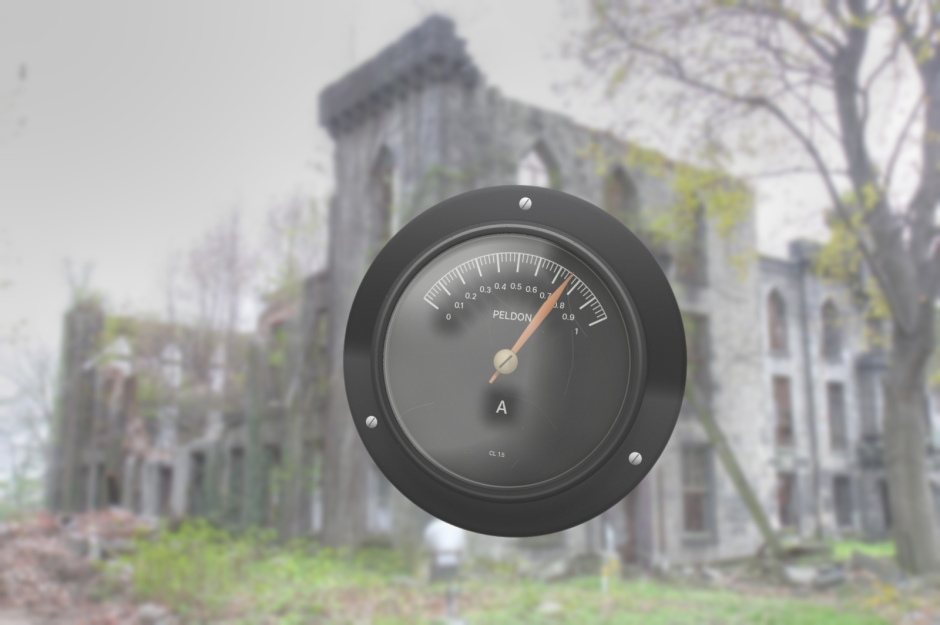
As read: 0.76 A
